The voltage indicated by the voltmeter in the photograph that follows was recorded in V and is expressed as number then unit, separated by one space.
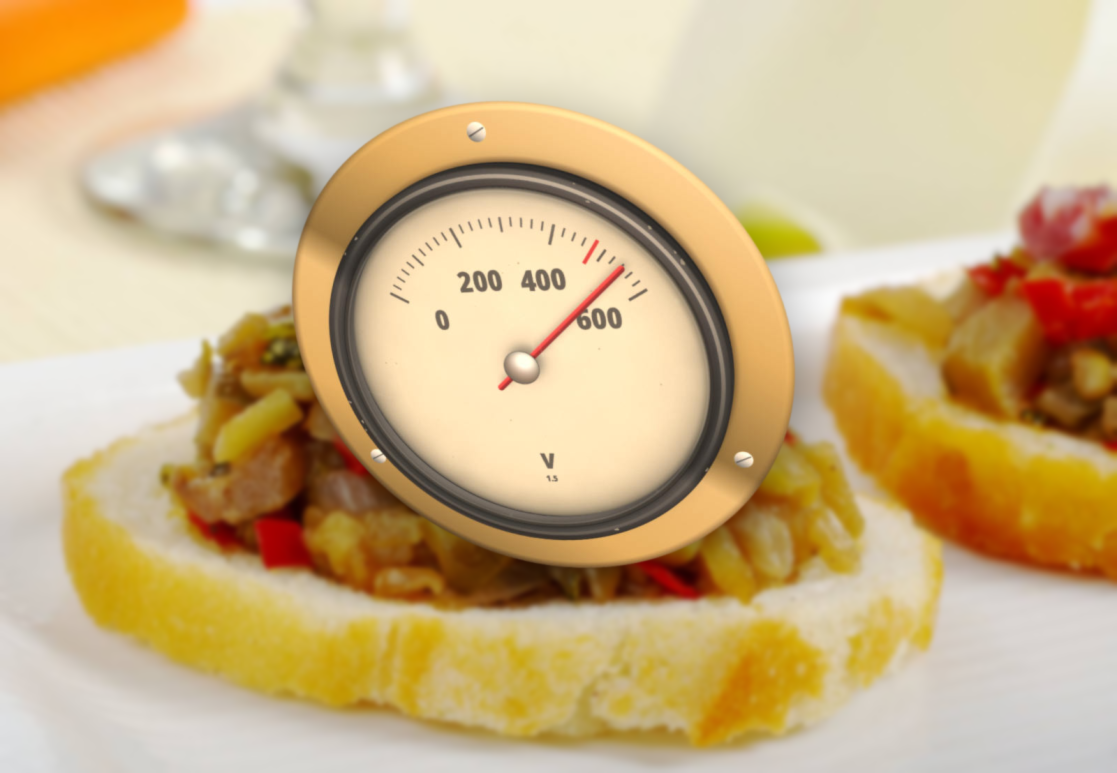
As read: 540 V
